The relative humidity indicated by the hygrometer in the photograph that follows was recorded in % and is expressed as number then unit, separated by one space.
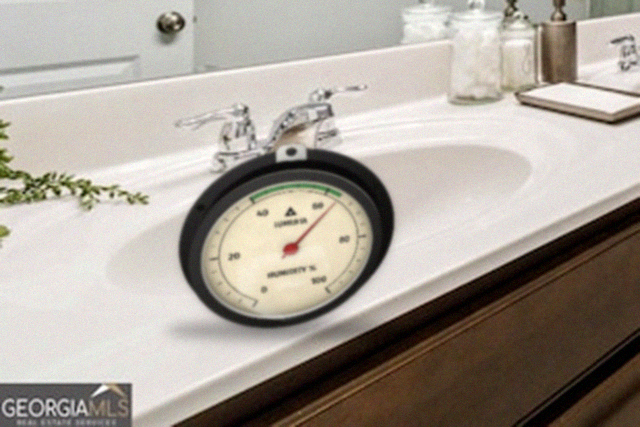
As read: 64 %
